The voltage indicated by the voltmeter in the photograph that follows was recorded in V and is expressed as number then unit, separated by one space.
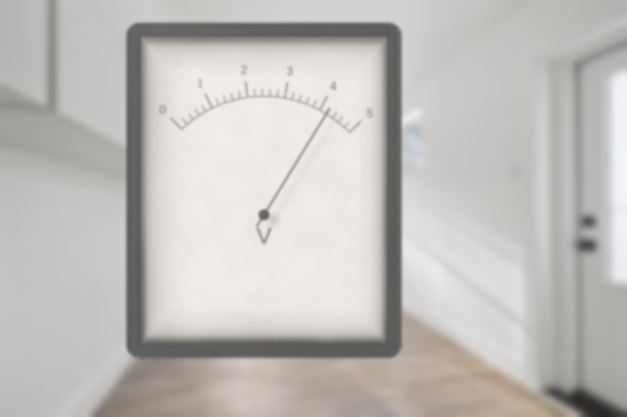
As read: 4.2 V
